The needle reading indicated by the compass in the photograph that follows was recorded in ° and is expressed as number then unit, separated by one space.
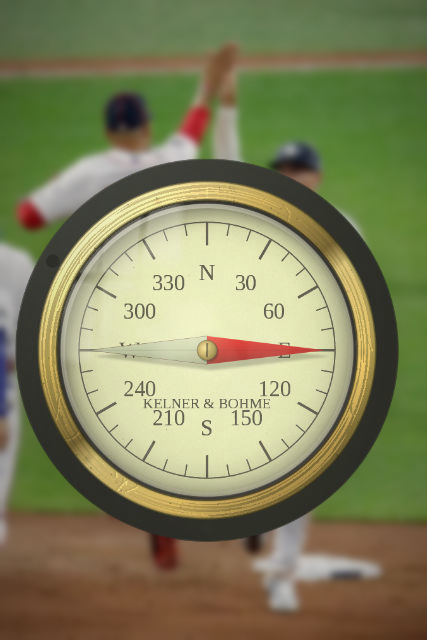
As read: 90 °
